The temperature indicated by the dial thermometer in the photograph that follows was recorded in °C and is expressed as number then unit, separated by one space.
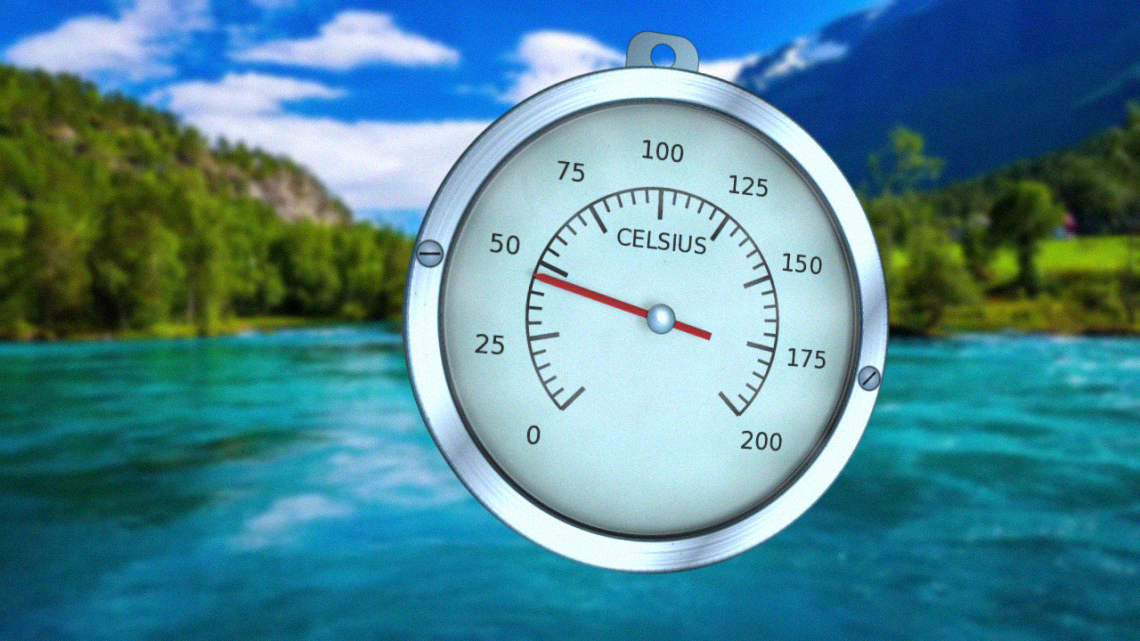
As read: 45 °C
